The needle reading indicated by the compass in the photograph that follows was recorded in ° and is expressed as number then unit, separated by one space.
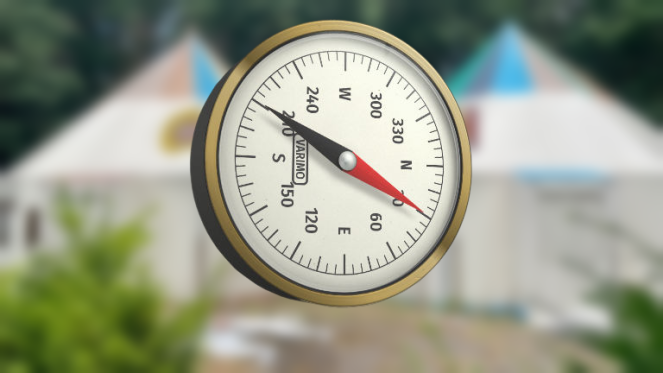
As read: 30 °
